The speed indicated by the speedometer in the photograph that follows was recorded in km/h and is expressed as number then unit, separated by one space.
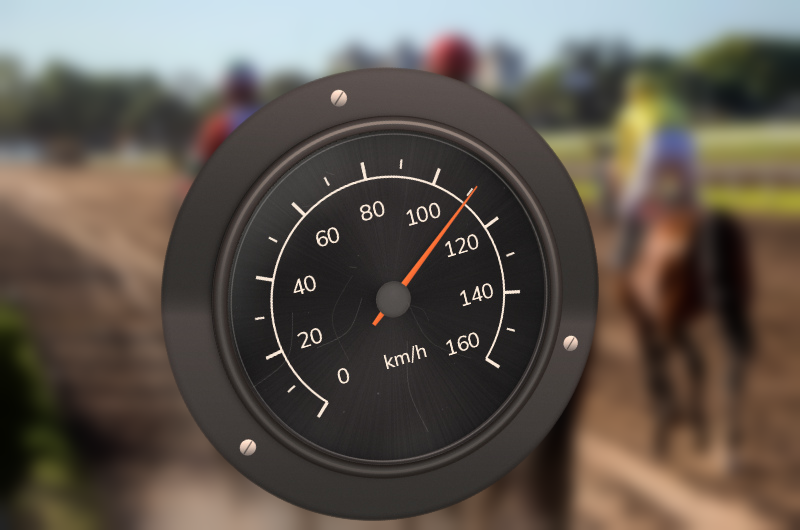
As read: 110 km/h
